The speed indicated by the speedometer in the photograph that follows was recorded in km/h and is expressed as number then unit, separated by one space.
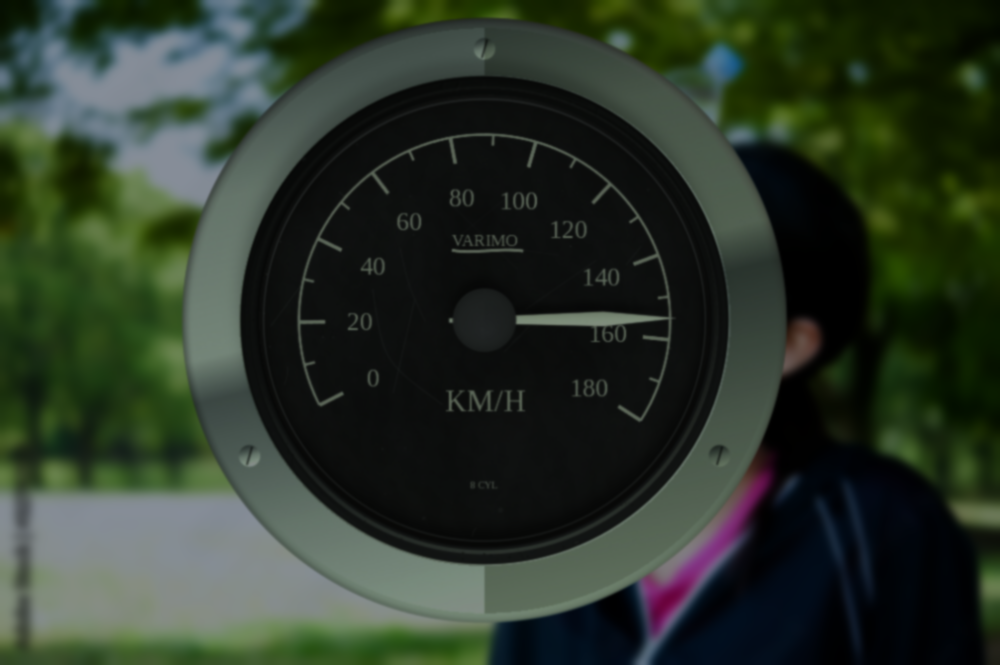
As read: 155 km/h
